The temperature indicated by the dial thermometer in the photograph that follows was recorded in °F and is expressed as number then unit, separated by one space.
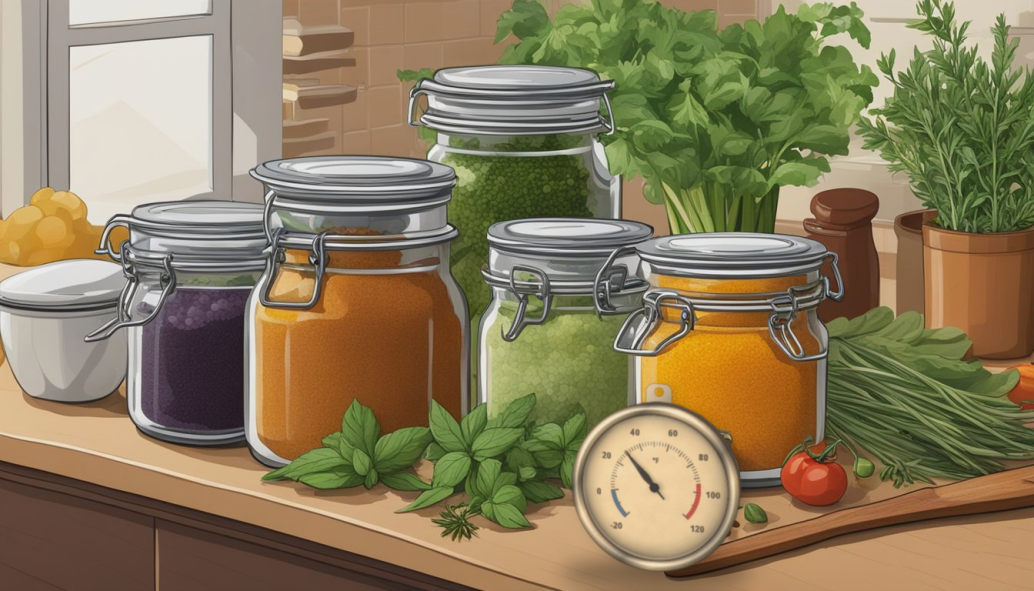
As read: 30 °F
